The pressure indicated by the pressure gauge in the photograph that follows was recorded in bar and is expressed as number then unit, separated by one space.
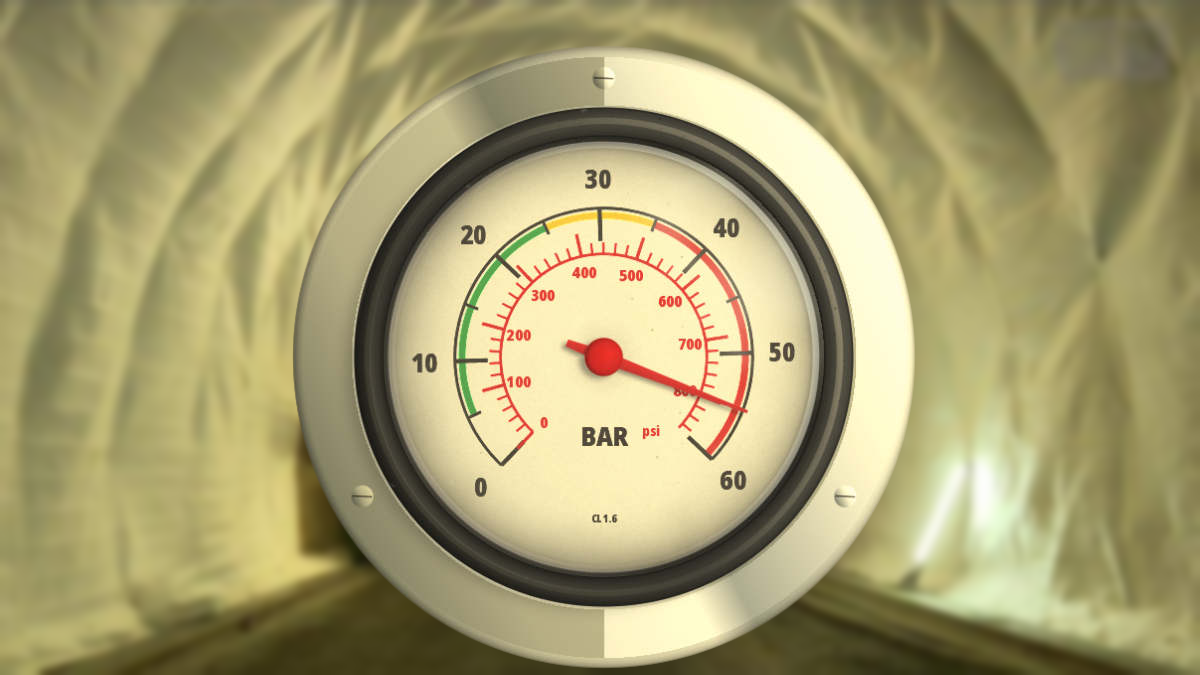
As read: 55 bar
